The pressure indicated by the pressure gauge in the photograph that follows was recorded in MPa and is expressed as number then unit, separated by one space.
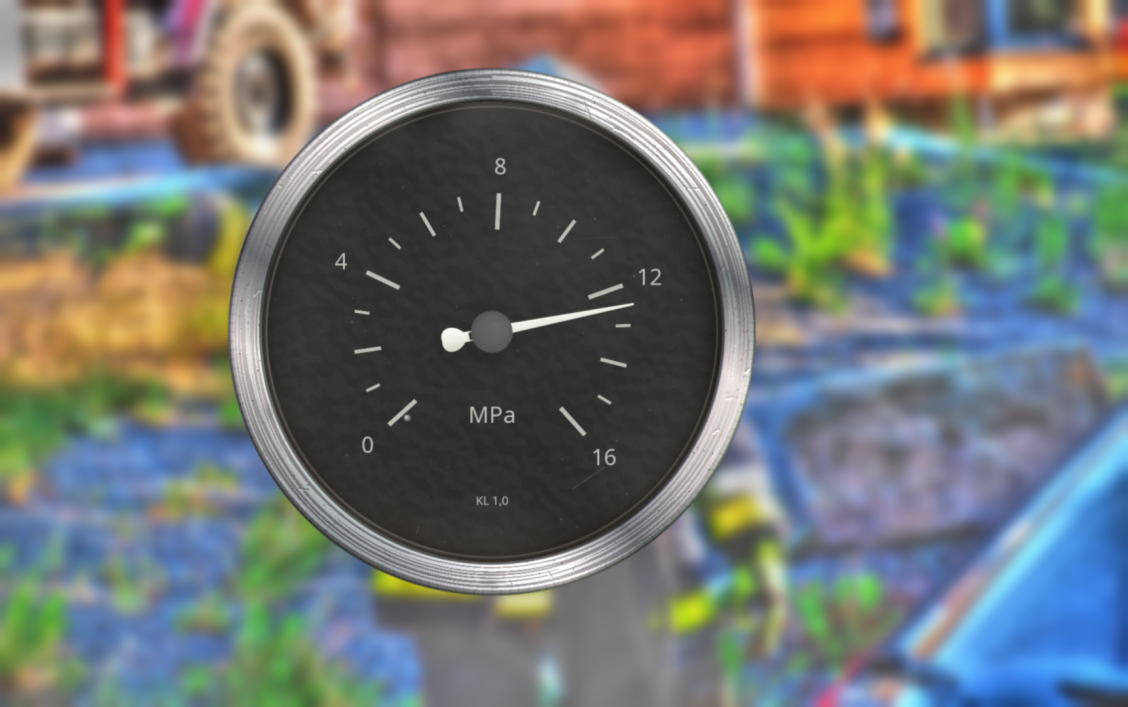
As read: 12.5 MPa
